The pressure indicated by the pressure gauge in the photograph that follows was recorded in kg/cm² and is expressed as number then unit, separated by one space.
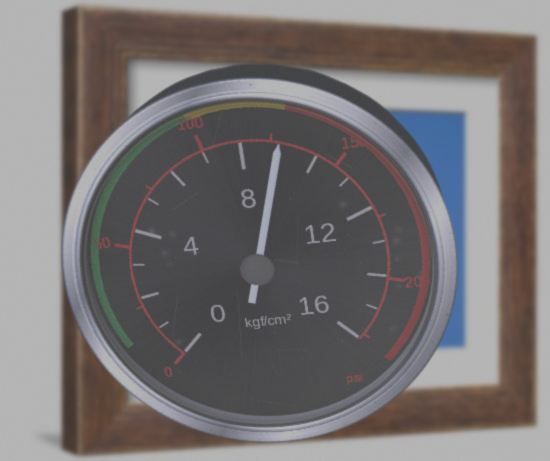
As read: 9 kg/cm²
